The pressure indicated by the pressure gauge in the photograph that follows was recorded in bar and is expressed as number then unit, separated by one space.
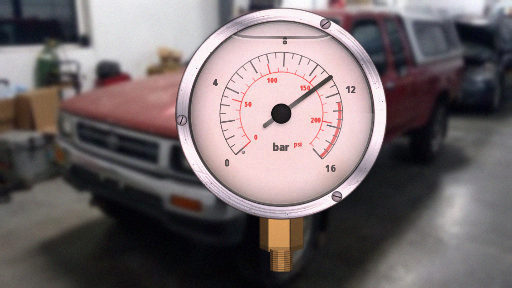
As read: 11 bar
